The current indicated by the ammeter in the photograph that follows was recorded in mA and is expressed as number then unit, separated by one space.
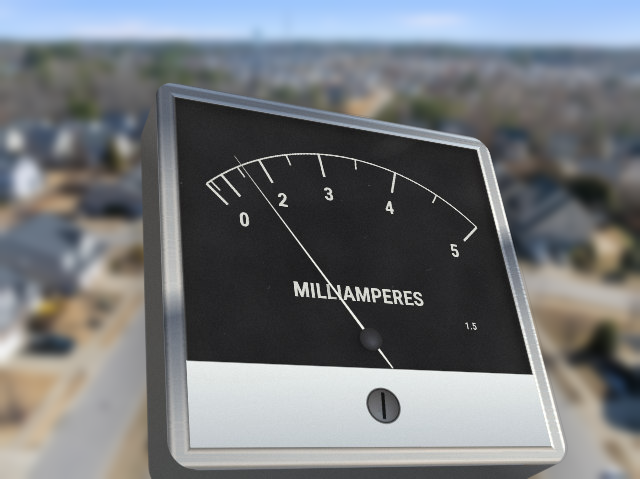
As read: 1.5 mA
